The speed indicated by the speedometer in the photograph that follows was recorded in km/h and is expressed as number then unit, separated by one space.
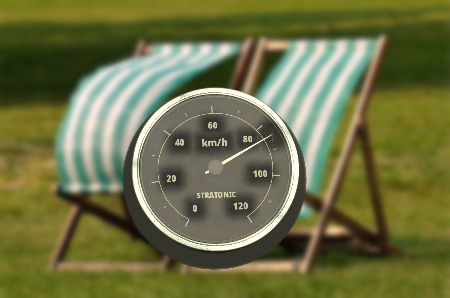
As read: 85 km/h
